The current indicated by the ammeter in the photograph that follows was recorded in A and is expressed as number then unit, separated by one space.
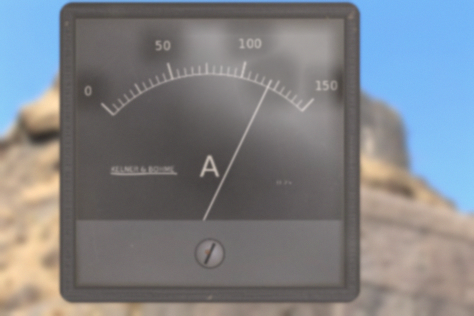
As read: 120 A
